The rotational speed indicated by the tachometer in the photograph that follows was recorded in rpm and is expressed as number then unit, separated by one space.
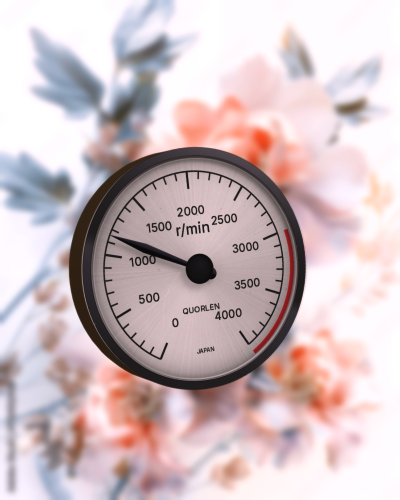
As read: 1150 rpm
